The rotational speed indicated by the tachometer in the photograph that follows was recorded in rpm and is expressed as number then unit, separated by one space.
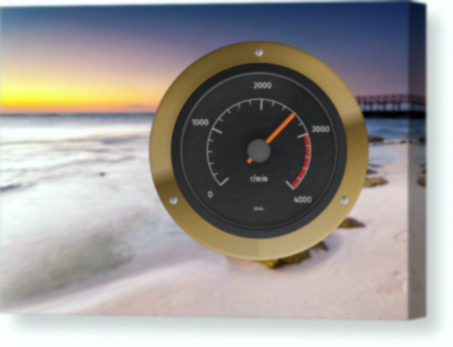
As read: 2600 rpm
